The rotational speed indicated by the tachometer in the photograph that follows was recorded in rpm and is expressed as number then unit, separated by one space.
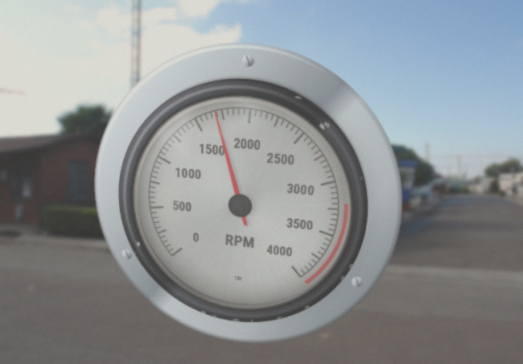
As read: 1700 rpm
